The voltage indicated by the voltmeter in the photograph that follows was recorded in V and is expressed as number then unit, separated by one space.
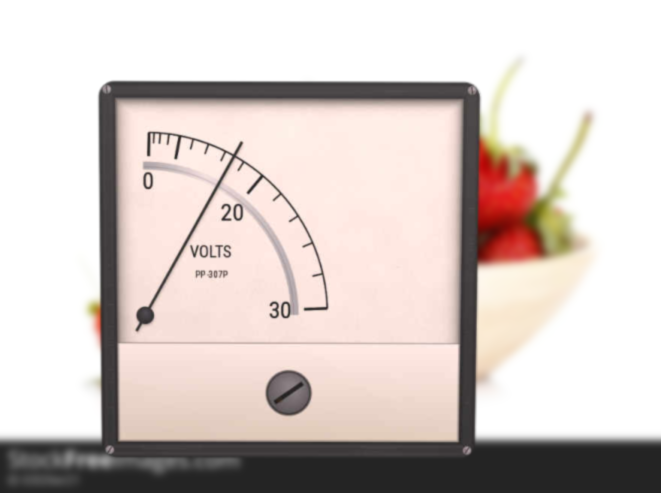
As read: 17 V
